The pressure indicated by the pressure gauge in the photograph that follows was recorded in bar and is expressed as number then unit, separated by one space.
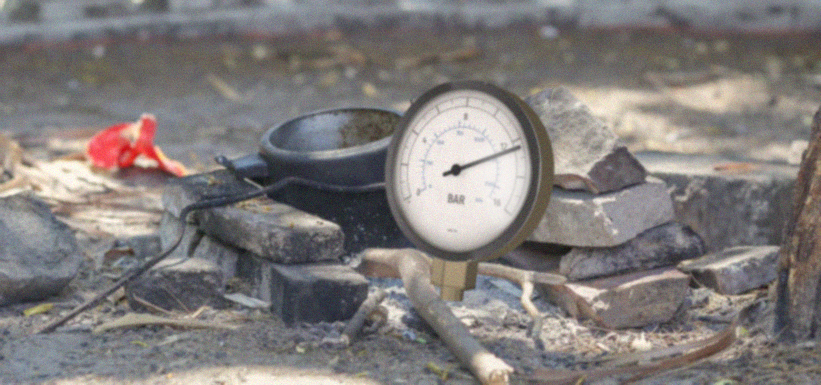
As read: 12.5 bar
